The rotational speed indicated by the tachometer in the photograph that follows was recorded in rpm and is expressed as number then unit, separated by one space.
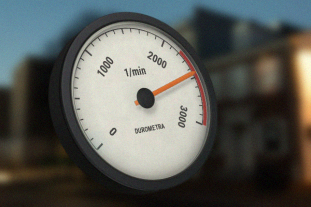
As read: 2450 rpm
